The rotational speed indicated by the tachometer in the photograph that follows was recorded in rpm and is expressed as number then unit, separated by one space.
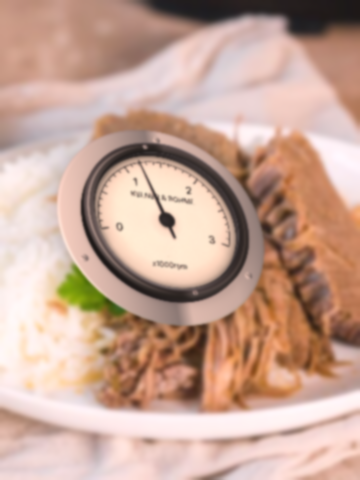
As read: 1200 rpm
